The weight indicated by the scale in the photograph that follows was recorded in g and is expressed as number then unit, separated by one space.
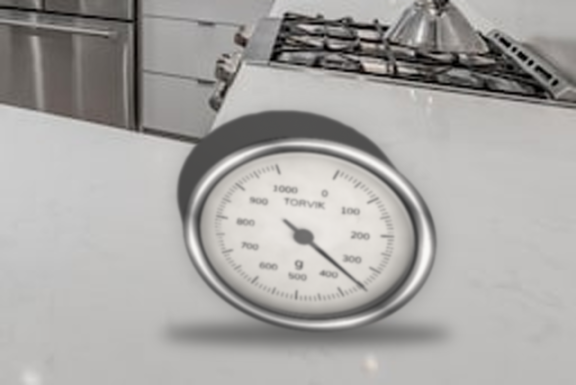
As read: 350 g
